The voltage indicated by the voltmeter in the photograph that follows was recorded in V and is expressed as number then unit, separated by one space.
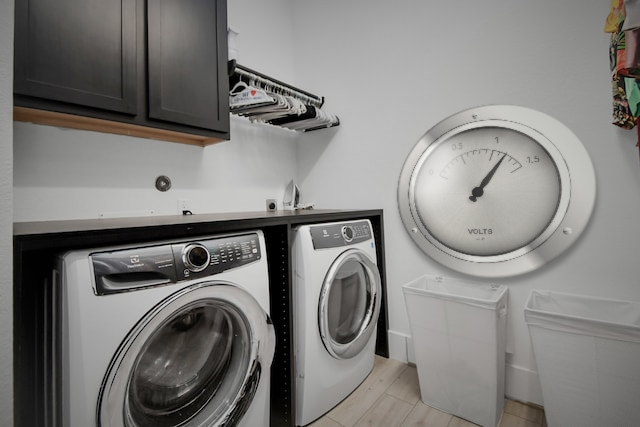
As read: 1.2 V
